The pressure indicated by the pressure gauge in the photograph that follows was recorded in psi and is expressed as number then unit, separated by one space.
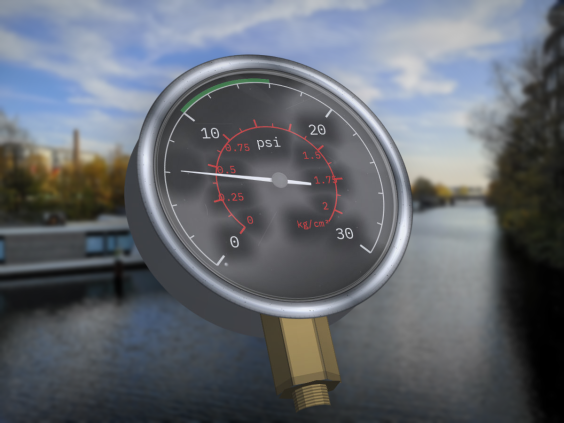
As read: 6 psi
